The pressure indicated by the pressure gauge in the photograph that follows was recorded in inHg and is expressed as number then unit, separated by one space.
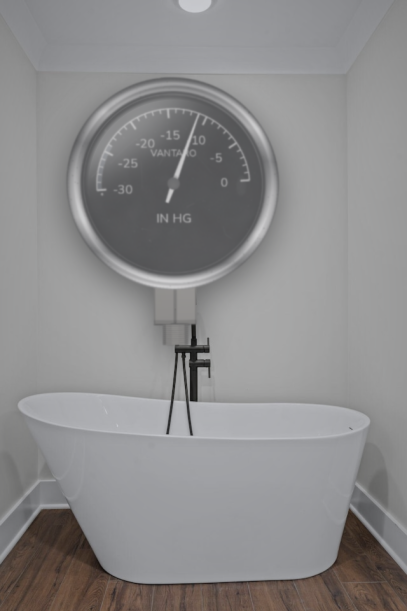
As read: -11 inHg
